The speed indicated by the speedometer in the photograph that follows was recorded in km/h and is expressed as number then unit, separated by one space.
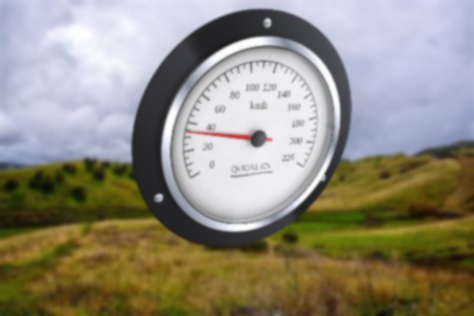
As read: 35 km/h
